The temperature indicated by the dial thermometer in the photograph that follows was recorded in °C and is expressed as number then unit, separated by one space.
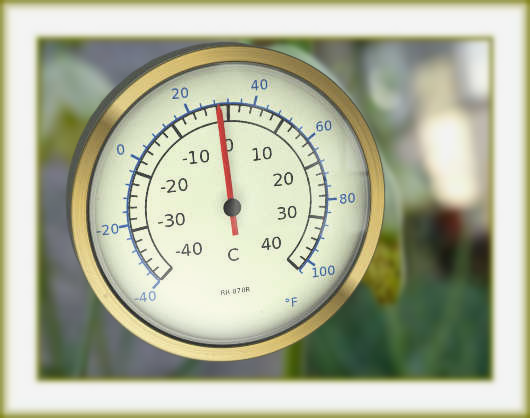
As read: -2 °C
